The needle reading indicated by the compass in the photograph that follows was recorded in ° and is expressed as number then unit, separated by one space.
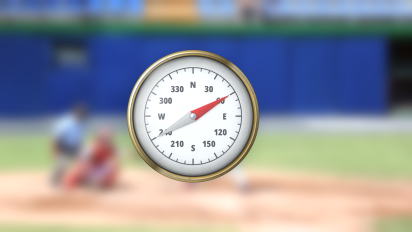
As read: 60 °
